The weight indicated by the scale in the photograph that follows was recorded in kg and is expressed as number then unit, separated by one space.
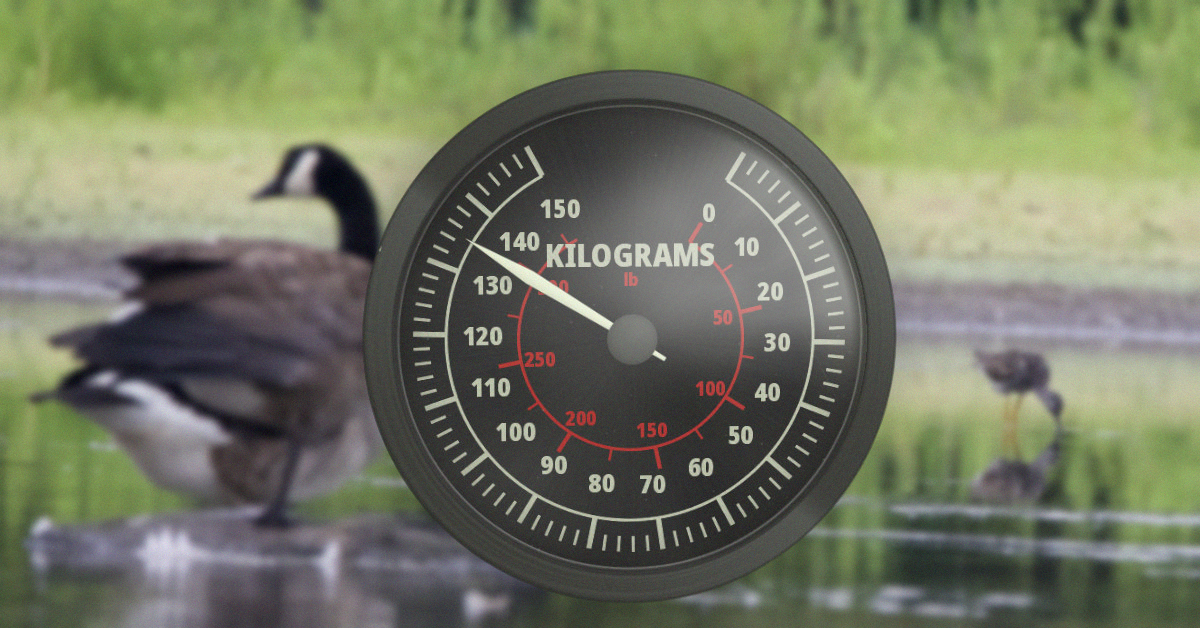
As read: 135 kg
